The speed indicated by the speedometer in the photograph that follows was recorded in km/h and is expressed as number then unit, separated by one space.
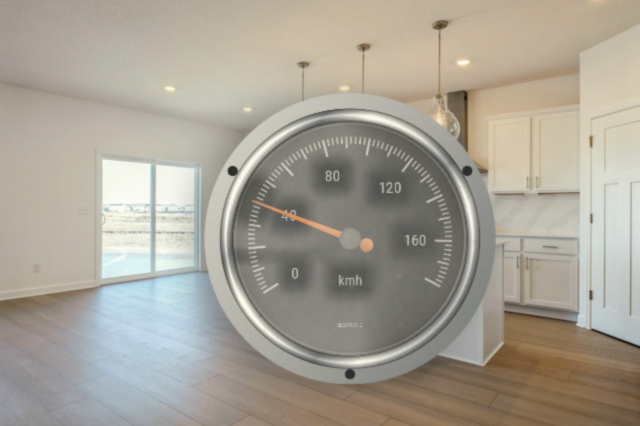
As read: 40 km/h
